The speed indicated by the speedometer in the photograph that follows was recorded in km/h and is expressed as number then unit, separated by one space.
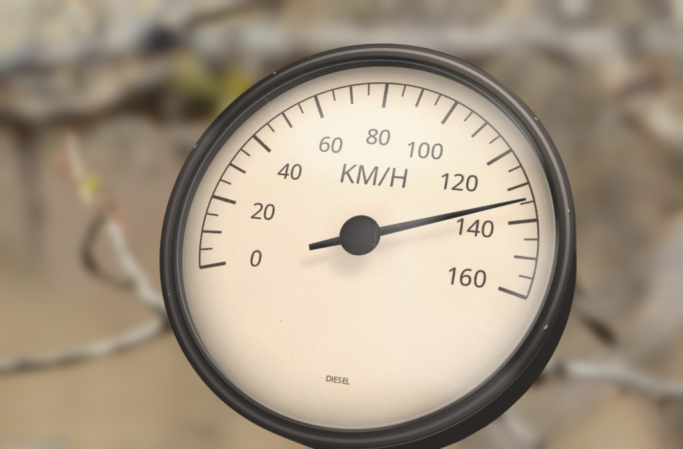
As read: 135 km/h
